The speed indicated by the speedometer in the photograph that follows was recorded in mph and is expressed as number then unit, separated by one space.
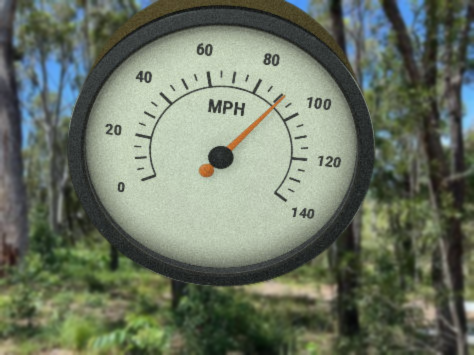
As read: 90 mph
